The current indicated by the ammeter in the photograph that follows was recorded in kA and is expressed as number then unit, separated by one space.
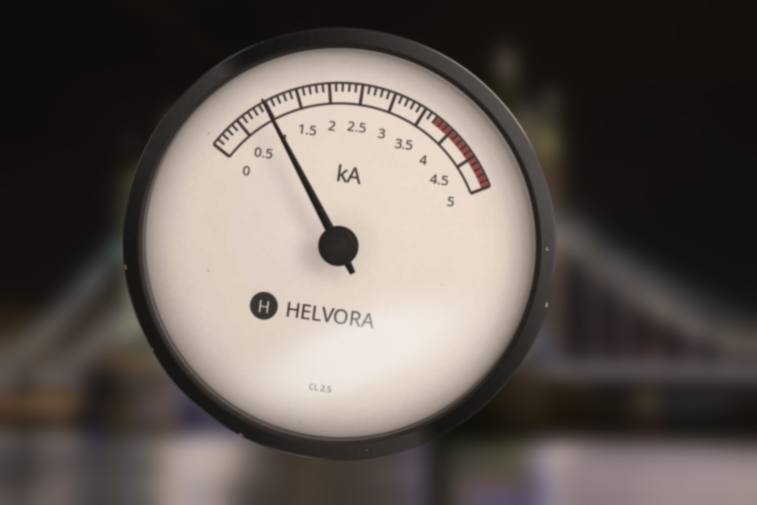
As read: 1 kA
